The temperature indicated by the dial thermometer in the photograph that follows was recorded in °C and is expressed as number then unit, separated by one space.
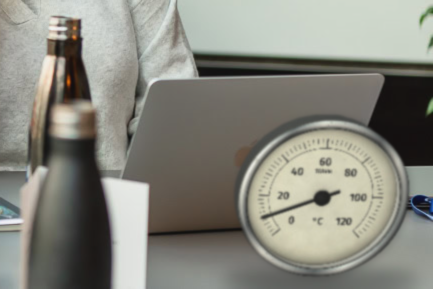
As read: 10 °C
